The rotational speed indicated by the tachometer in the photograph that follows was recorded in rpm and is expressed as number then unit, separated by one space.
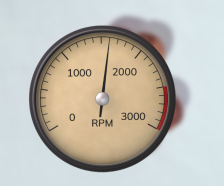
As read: 1600 rpm
